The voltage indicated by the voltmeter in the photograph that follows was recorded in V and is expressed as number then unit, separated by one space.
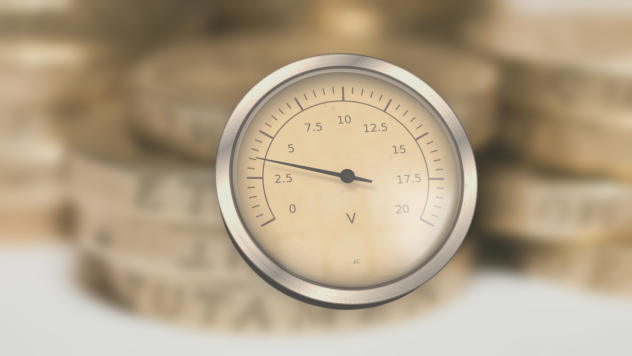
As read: 3.5 V
